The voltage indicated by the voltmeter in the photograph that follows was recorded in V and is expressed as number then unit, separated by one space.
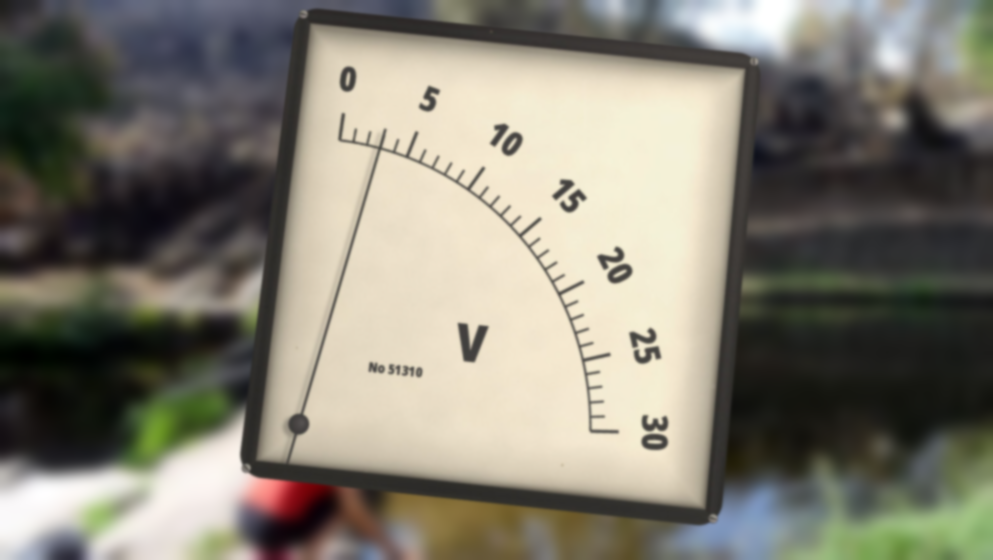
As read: 3 V
